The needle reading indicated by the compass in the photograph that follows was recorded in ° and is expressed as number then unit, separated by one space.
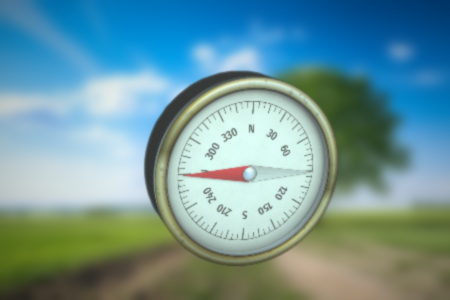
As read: 270 °
